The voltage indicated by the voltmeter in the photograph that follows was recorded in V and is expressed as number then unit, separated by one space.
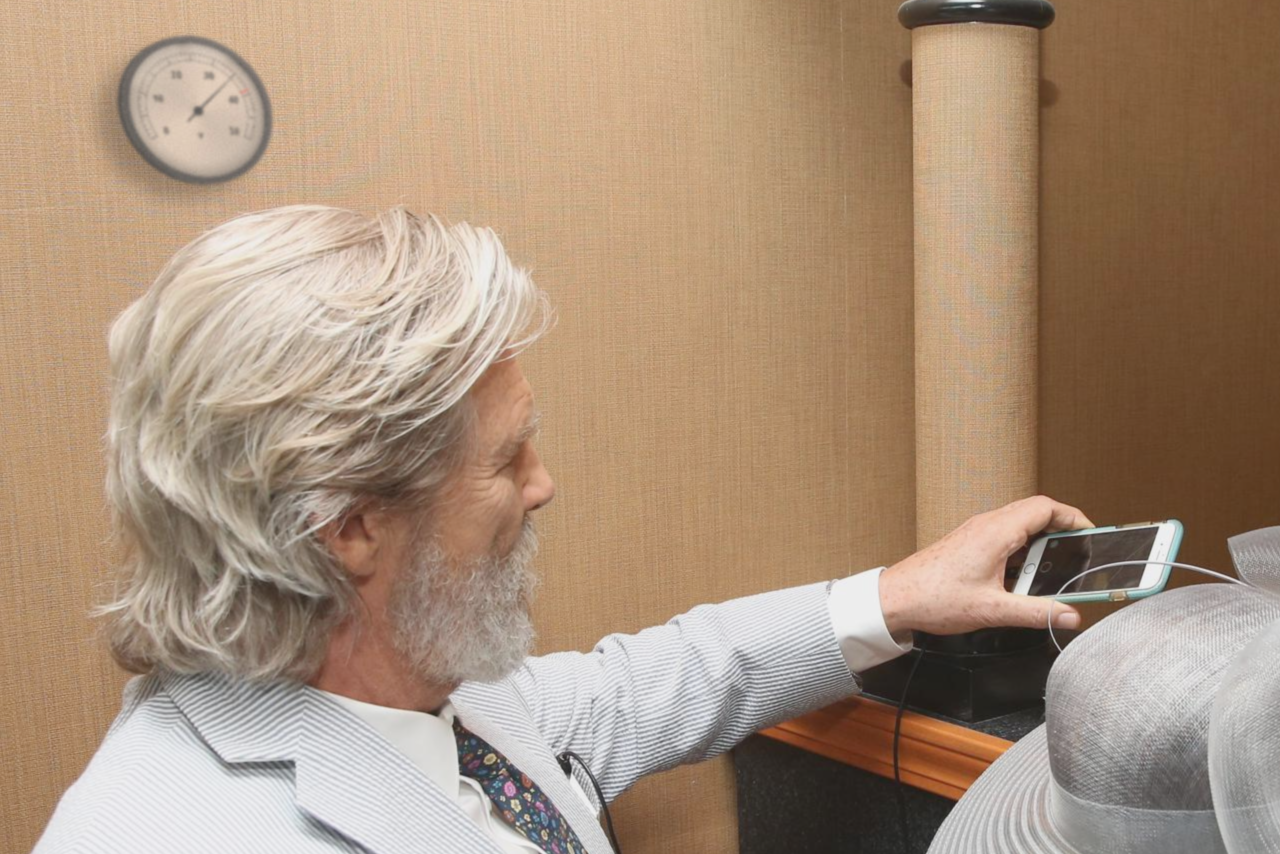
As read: 35 V
